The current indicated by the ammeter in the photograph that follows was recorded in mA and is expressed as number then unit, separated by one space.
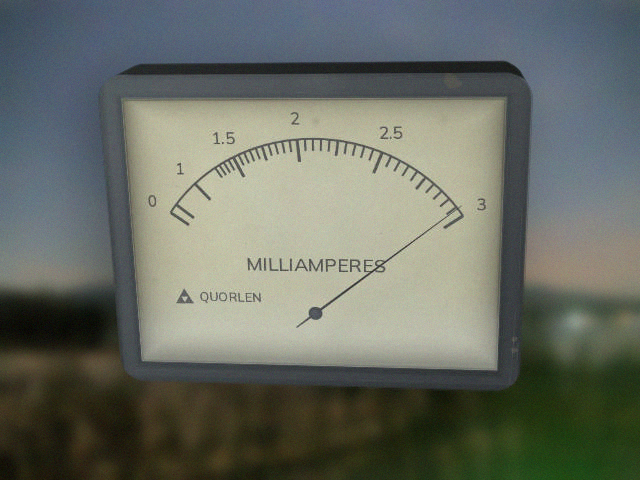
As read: 2.95 mA
